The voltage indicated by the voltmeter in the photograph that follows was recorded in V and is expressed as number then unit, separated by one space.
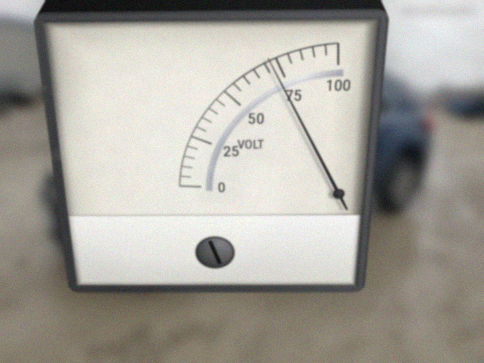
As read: 72.5 V
